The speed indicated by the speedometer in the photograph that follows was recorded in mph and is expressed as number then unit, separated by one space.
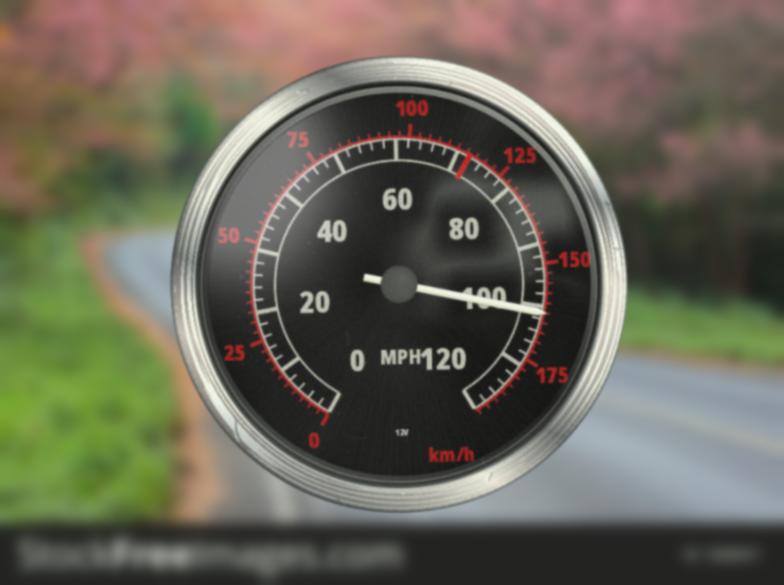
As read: 101 mph
